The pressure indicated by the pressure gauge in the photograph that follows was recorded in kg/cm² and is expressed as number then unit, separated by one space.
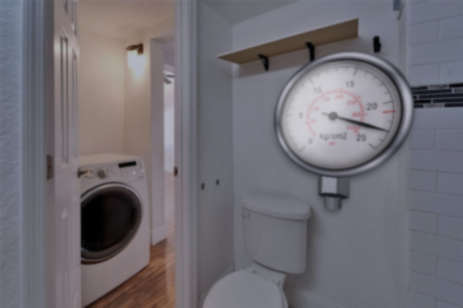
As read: 23 kg/cm²
